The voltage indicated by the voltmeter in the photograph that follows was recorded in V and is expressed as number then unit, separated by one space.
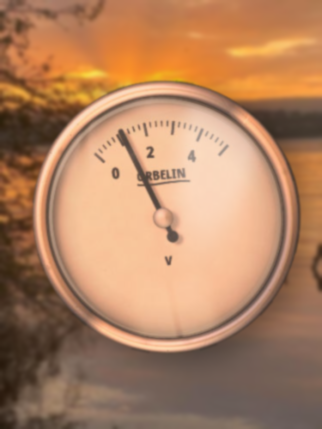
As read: 1.2 V
